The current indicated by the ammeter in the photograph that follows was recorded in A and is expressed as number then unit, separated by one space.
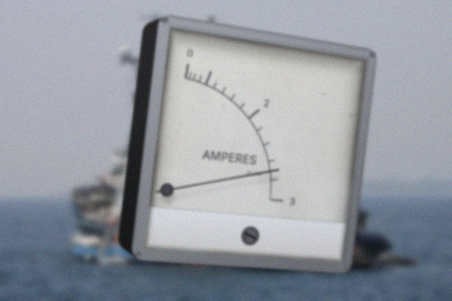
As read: 2.7 A
